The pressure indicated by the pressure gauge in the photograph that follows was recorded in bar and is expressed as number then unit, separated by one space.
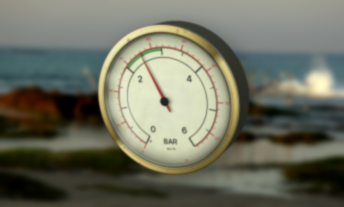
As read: 2.5 bar
